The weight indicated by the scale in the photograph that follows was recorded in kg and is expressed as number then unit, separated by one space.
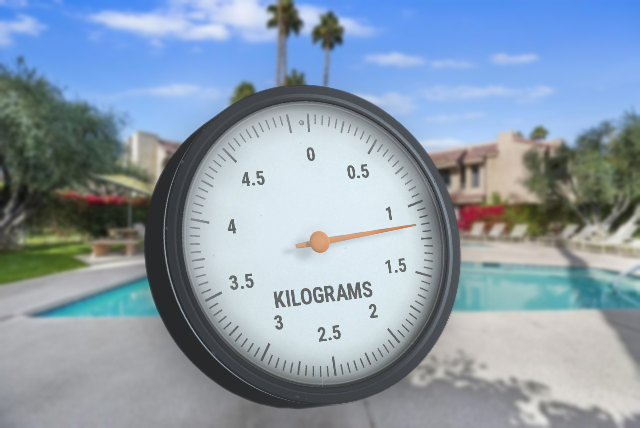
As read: 1.15 kg
